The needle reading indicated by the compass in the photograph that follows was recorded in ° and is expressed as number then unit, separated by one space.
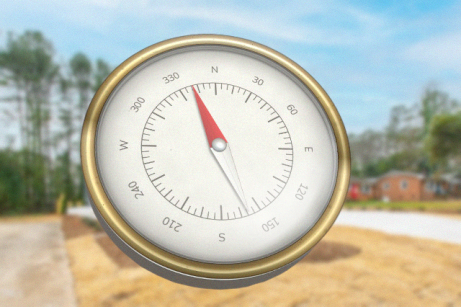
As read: 340 °
